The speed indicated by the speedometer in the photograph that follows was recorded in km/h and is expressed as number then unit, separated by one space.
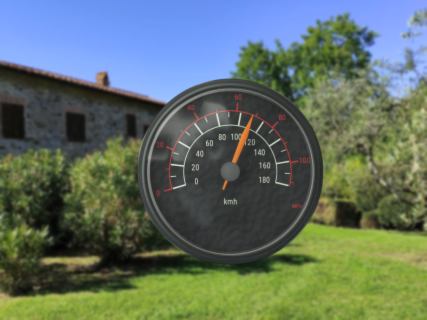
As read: 110 km/h
